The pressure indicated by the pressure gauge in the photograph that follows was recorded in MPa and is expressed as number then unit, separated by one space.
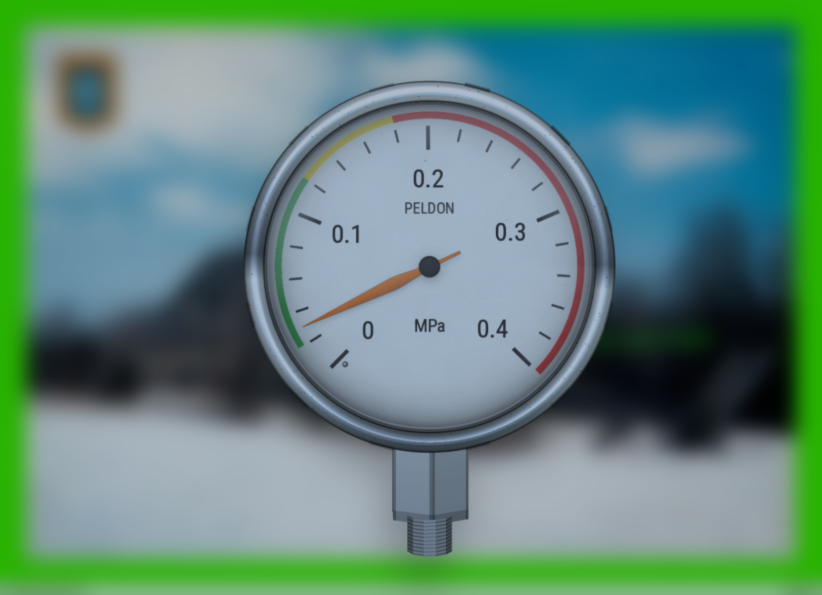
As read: 0.03 MPa
